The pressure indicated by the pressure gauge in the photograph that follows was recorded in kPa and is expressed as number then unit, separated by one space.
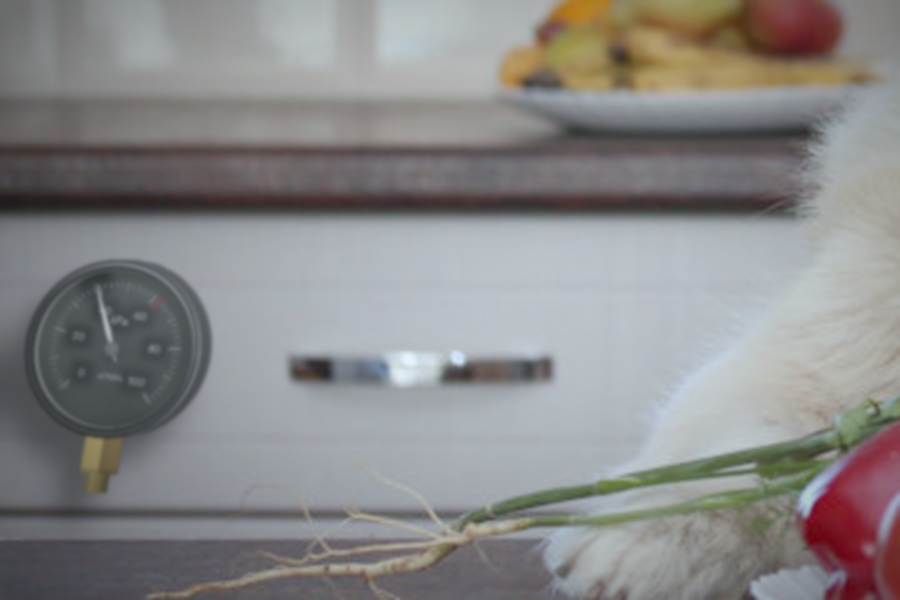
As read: 40 kPa
